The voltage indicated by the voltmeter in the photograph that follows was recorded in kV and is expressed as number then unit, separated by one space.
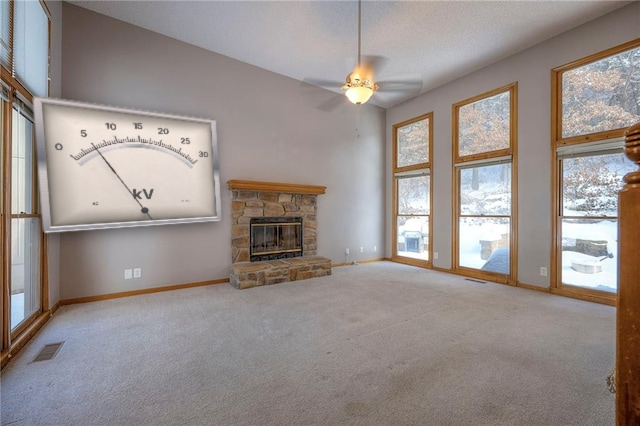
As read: 5 kV
